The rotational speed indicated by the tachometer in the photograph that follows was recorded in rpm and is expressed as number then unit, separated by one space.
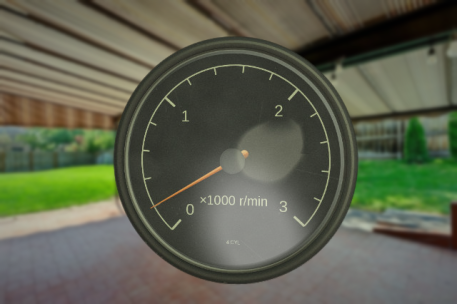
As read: 200 rpm
